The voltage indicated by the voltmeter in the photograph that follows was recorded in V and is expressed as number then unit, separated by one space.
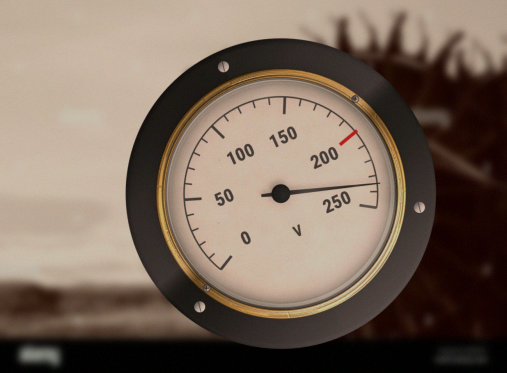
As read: 235 V
